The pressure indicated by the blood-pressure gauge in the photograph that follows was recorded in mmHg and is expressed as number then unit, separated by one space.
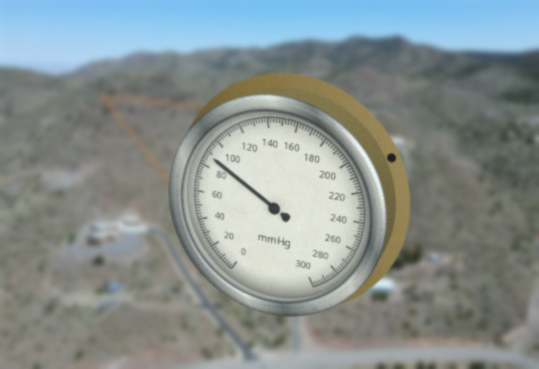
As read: 90 mmHg
